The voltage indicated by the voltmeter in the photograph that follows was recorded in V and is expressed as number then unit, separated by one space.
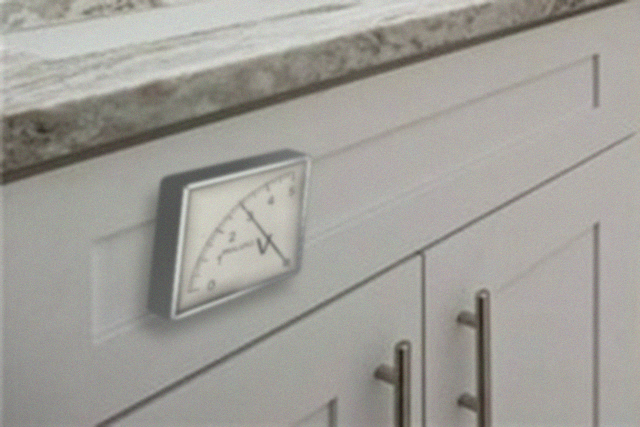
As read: 3 V
